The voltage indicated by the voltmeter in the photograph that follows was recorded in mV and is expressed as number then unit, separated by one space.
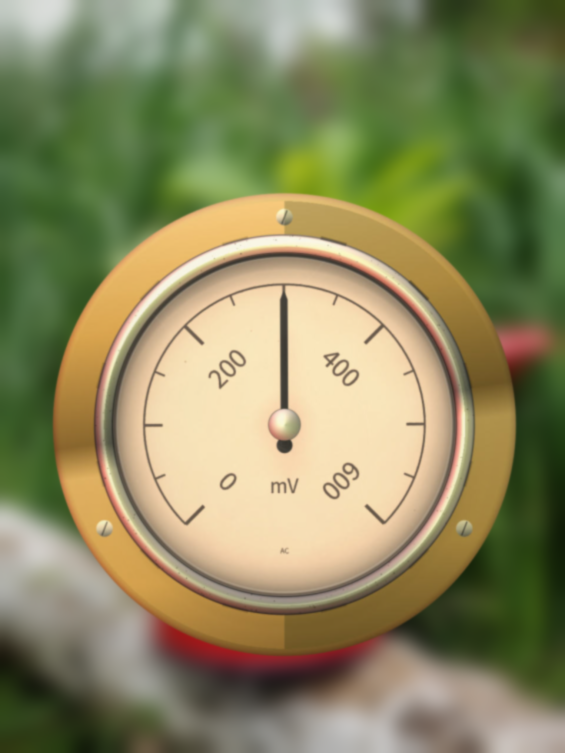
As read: 300 mV
